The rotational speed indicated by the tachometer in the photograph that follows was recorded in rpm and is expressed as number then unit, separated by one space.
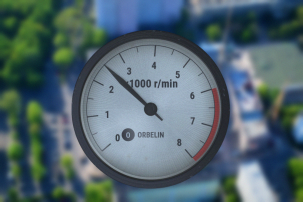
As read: 2500 rpm
